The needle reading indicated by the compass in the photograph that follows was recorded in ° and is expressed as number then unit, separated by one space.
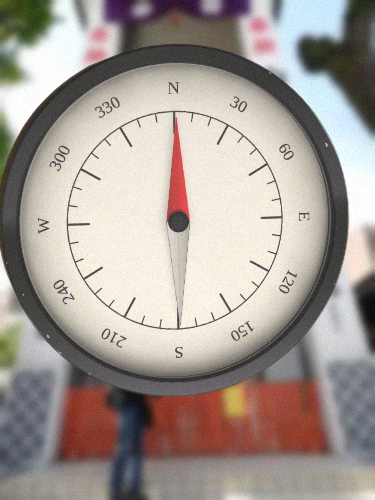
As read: 0 °
